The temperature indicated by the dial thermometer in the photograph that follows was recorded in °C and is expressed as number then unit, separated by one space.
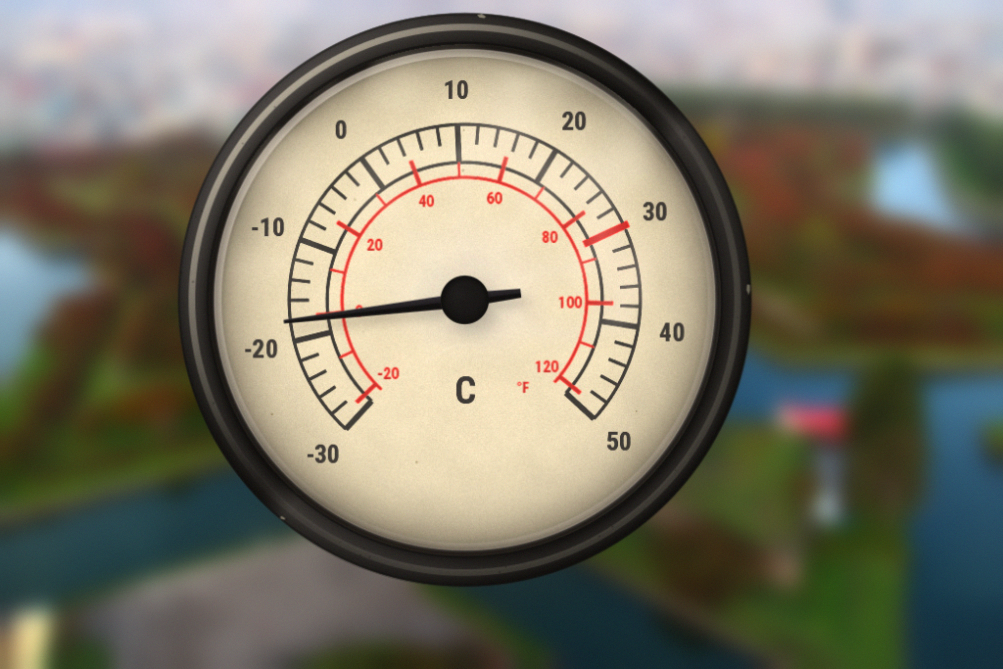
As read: -18 °C
